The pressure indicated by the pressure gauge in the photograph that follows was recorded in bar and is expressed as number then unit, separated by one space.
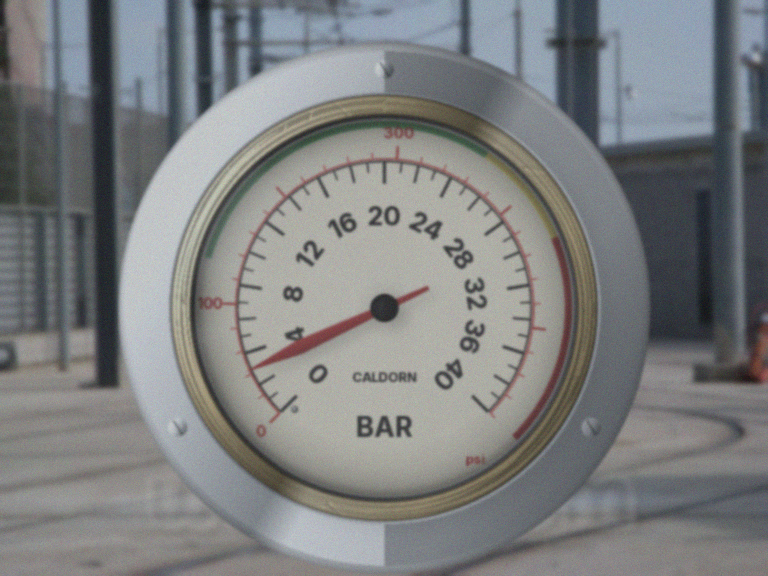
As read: 3 bar
